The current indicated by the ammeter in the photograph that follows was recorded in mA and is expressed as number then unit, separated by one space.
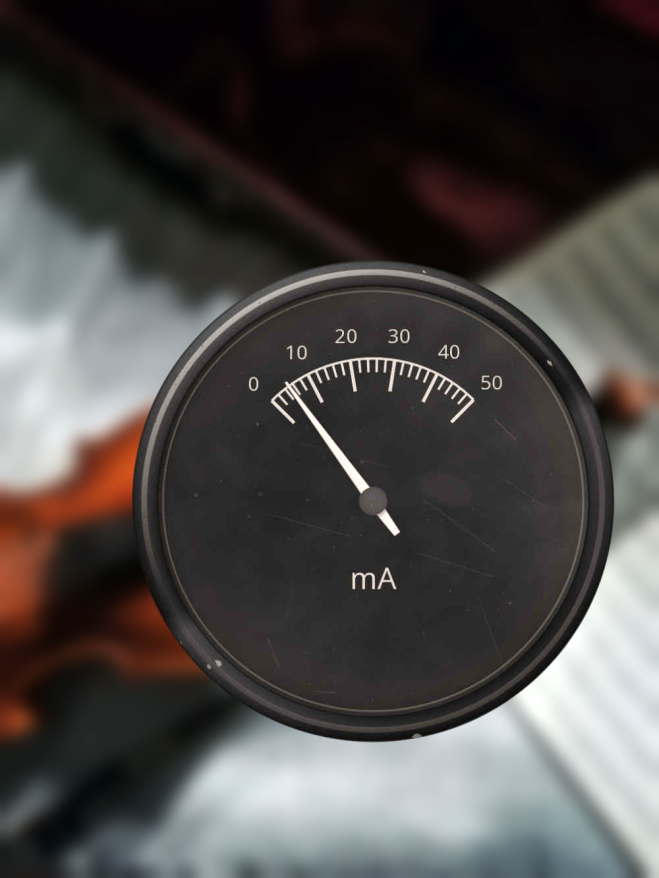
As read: 5 mA
